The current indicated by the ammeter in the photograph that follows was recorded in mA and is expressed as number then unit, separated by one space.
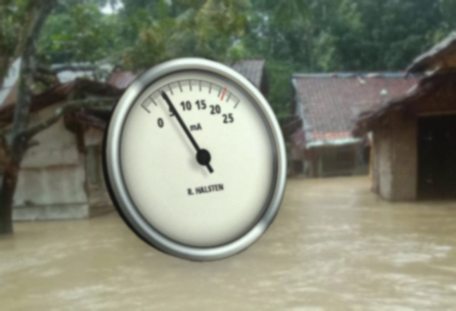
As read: 5 mA
